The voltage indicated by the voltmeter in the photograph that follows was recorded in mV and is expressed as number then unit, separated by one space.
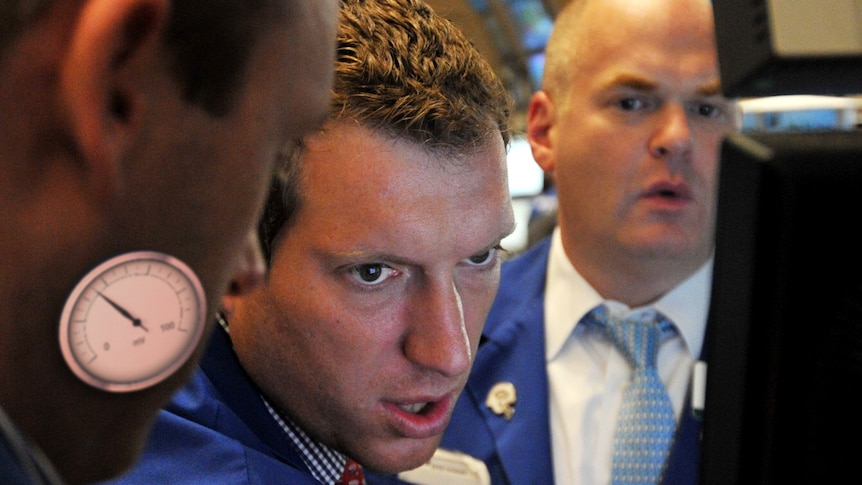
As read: 35 mV
